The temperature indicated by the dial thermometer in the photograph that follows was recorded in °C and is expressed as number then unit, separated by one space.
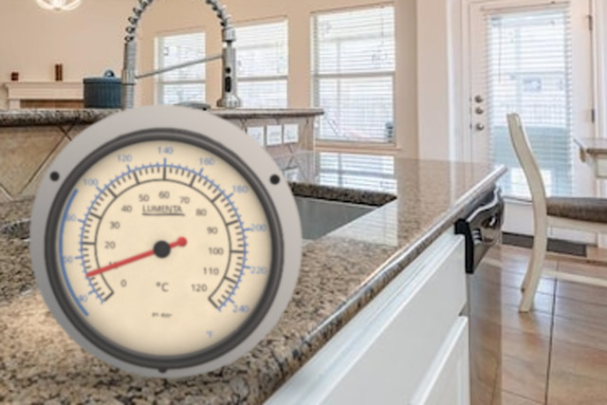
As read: 10 °C
